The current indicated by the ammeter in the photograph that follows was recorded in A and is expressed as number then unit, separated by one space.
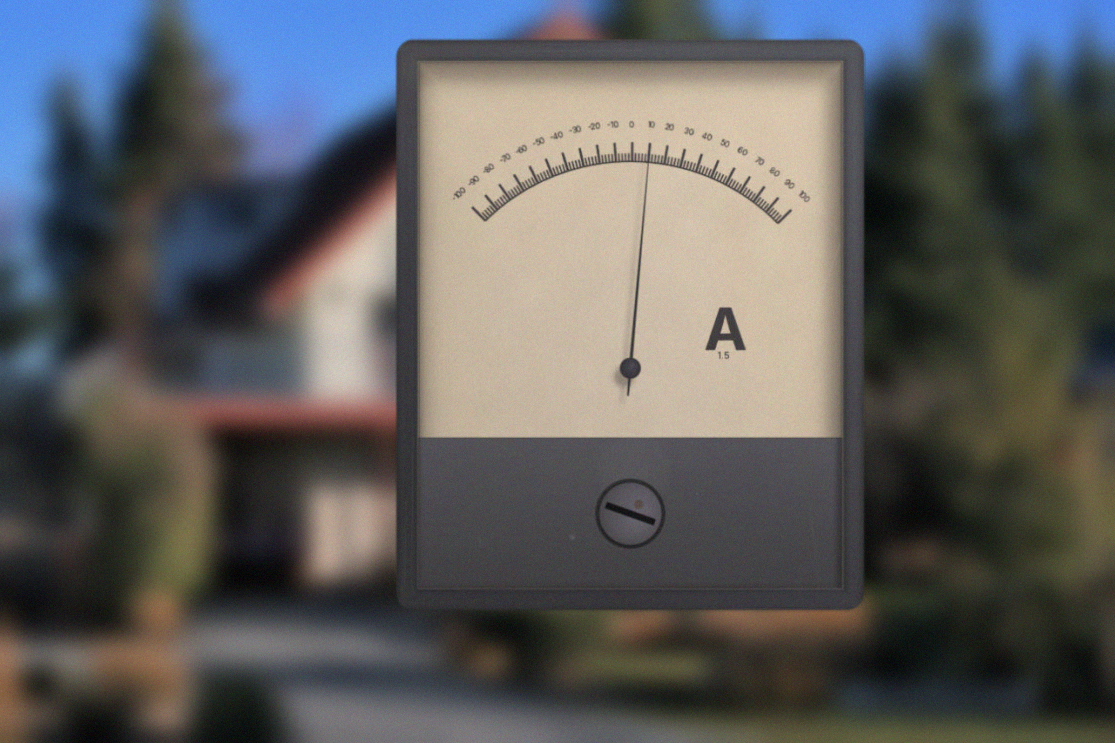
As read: 10 A
